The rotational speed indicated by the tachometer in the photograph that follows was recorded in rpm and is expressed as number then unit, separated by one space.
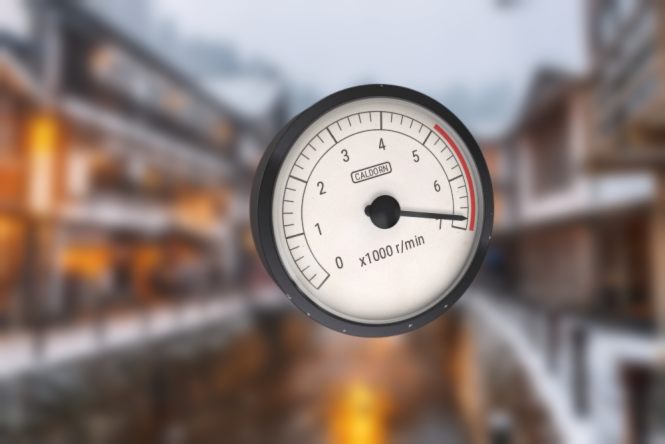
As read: 6800 rpm
